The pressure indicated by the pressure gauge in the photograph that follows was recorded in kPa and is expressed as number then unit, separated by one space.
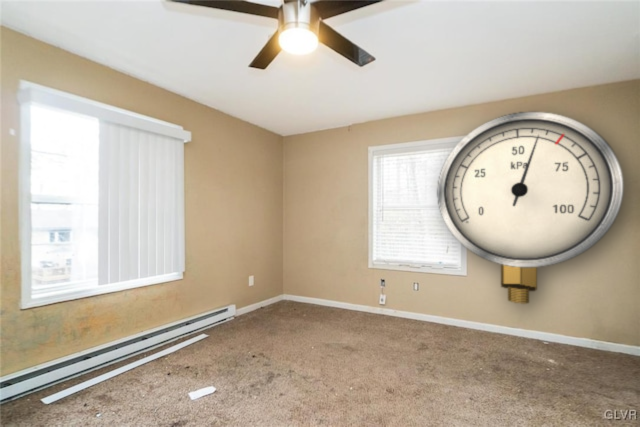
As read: 57.5 kPa
